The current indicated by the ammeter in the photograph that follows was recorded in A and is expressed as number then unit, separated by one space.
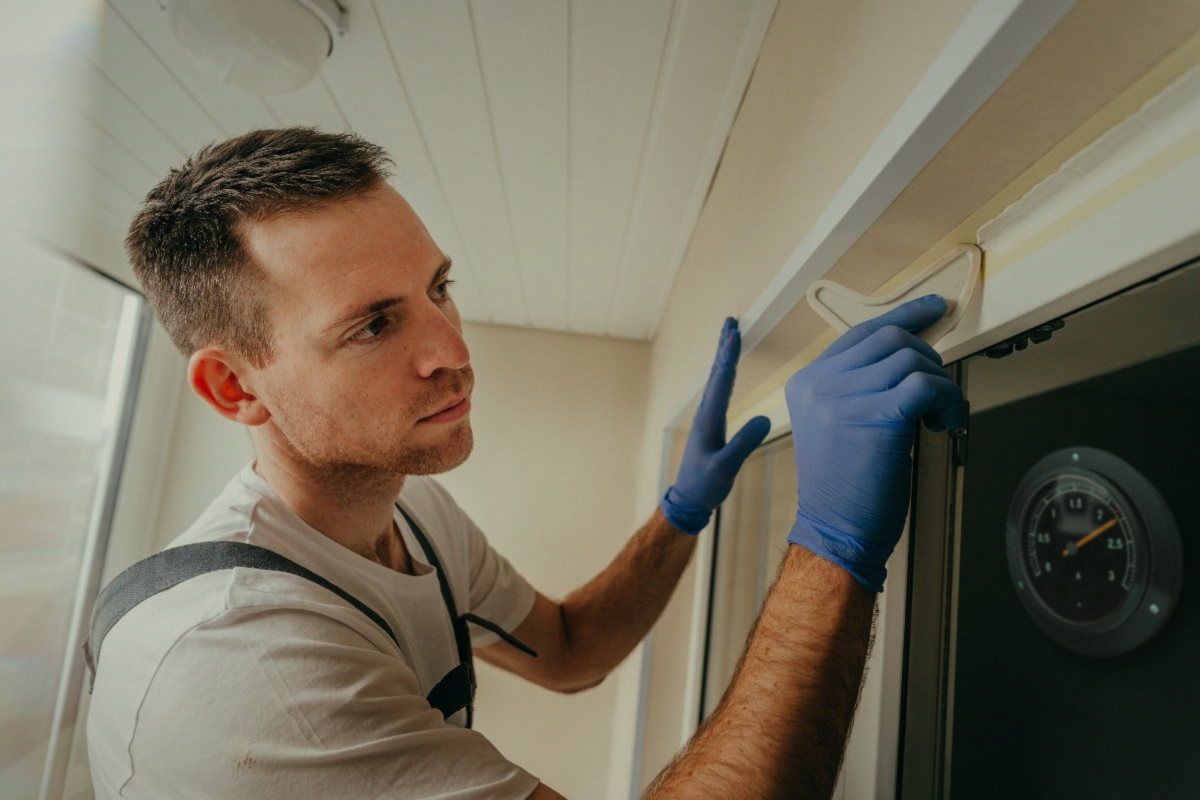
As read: 2.25 A
